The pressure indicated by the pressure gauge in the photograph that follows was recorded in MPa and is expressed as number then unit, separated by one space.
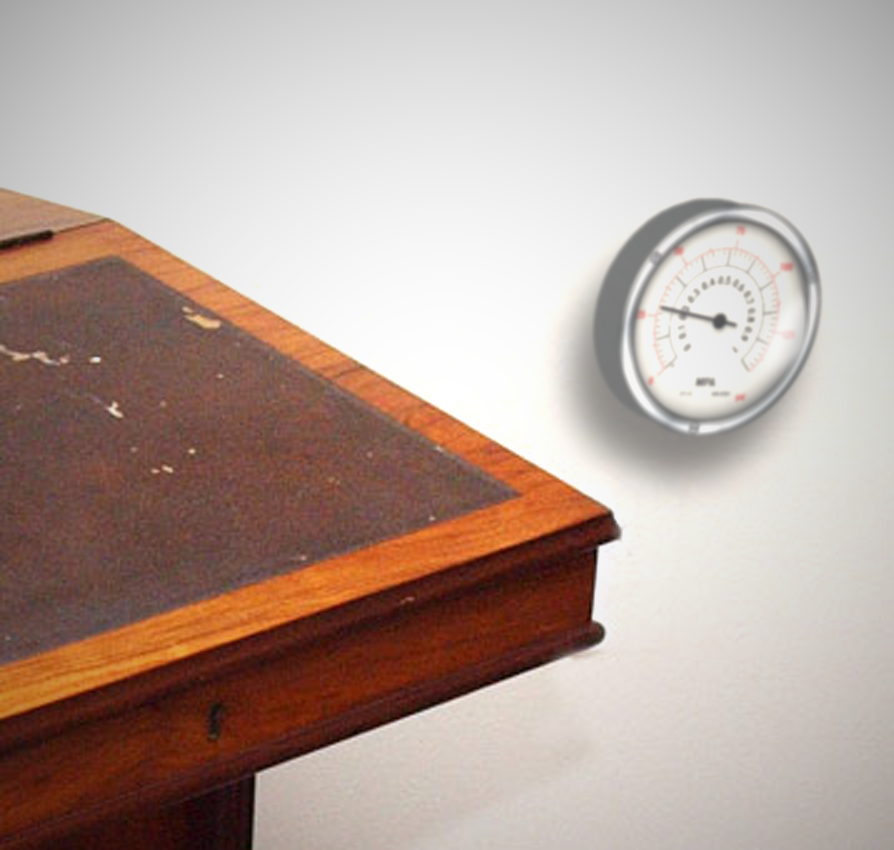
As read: 0.2 MPa
